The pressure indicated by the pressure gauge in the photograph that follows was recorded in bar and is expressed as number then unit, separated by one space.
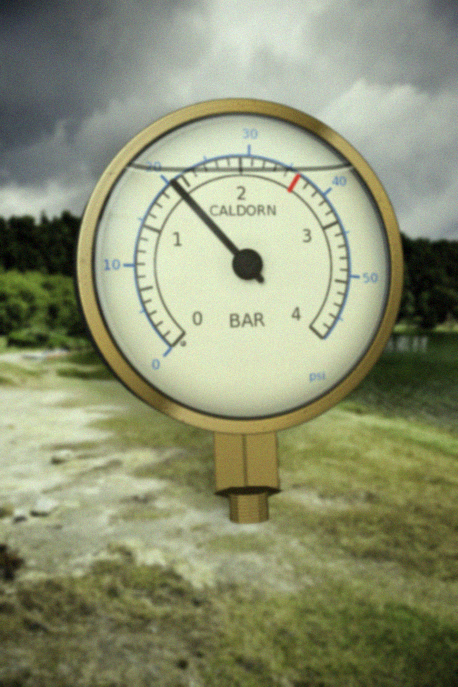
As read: 1.4 bar
